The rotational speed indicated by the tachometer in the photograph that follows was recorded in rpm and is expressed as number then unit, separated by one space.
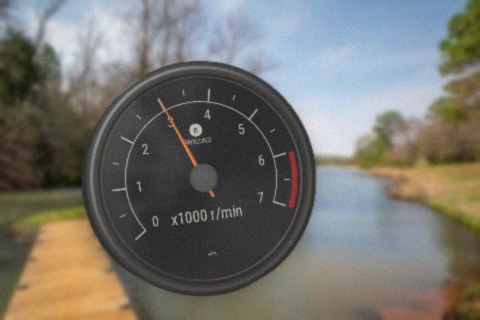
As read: 3000 rpm
